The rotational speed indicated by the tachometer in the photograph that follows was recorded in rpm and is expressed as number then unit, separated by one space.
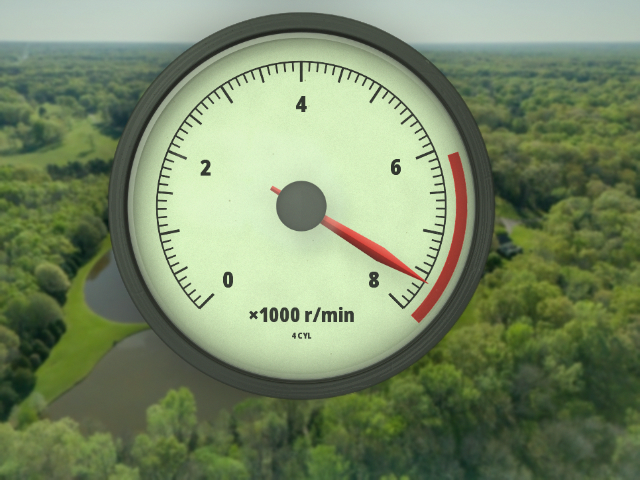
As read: 7600 rpm
